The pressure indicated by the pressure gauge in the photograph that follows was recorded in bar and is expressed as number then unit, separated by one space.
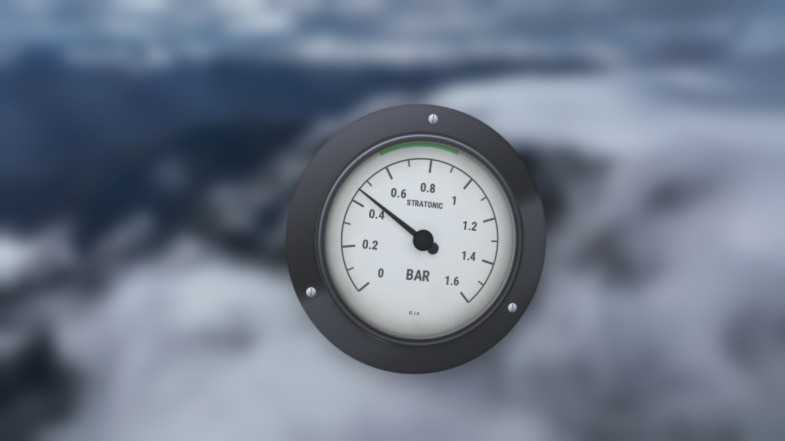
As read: 0.45 bar
